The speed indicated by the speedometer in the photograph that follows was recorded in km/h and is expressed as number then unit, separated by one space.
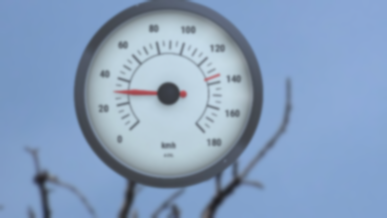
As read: 30 km/h
